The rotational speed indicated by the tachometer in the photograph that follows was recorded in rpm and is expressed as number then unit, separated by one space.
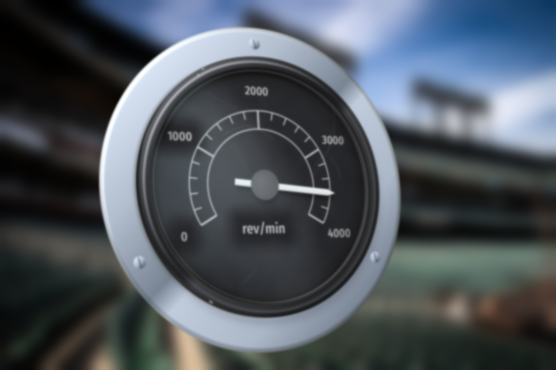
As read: 3600 rpm
